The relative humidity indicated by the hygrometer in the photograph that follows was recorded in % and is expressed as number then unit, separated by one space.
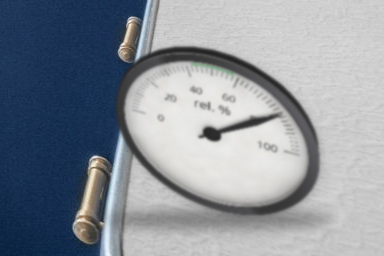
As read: 80 %
